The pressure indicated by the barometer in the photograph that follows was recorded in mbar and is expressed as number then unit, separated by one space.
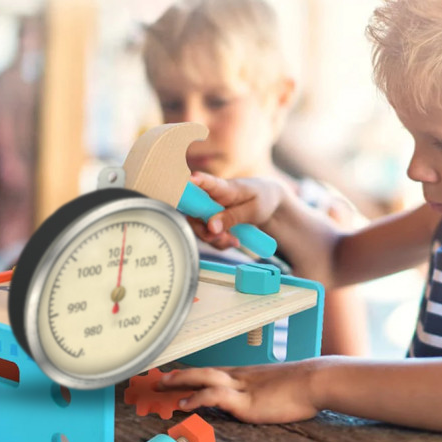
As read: 1010 mbar
